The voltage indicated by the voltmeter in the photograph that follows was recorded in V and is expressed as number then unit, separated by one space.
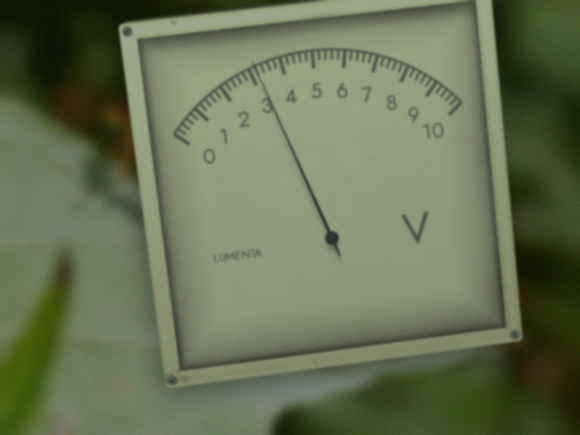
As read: 3.2 V
